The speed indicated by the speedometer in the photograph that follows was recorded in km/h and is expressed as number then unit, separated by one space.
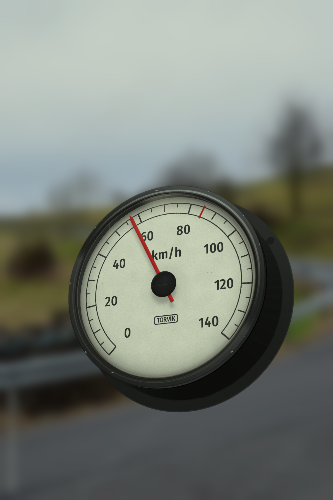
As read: 57.5 km/h
